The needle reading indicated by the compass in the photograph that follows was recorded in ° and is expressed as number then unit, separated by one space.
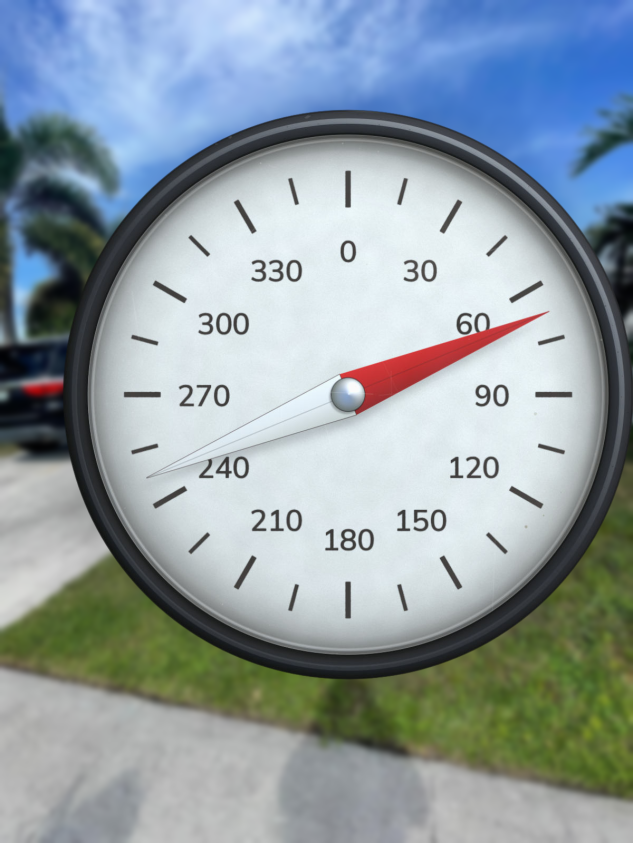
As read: 67.5 °
